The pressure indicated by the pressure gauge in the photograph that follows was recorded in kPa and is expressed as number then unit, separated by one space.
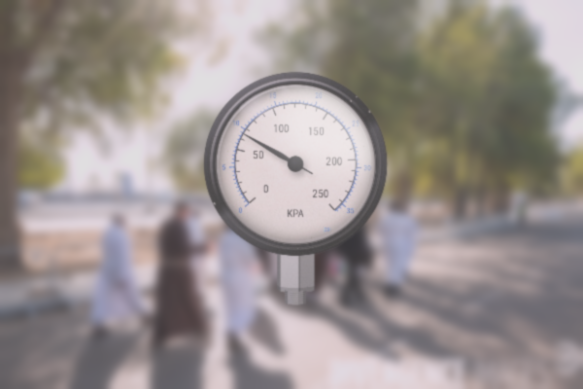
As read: 65 kPa
